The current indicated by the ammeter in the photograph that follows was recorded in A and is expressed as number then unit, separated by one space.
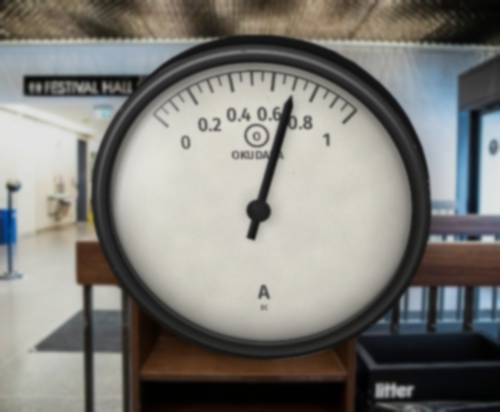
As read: 0.7 A
